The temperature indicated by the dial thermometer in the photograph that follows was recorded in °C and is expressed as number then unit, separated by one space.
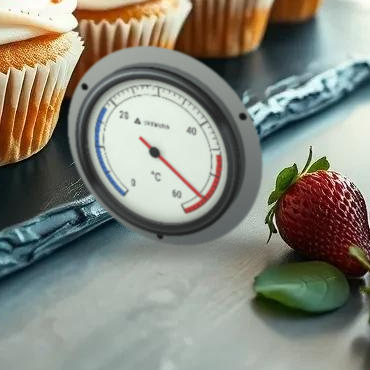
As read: 55 °C
